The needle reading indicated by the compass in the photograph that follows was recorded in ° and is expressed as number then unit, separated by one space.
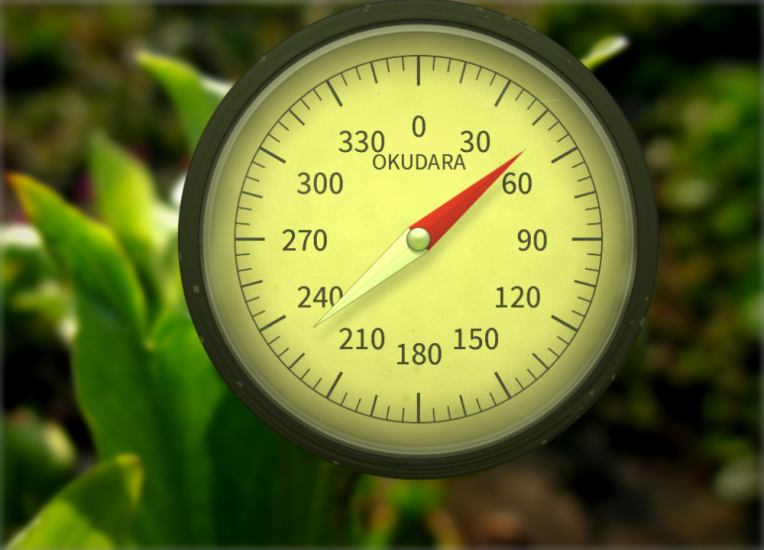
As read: 50 °
